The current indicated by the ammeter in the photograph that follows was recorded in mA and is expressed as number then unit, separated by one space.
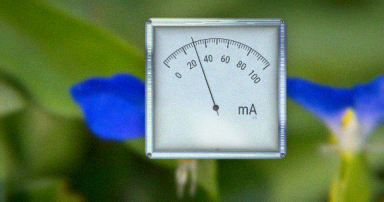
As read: 30 mA
